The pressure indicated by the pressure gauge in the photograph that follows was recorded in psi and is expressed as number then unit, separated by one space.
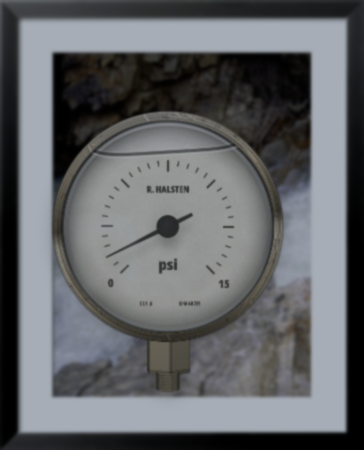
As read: 1 psi
